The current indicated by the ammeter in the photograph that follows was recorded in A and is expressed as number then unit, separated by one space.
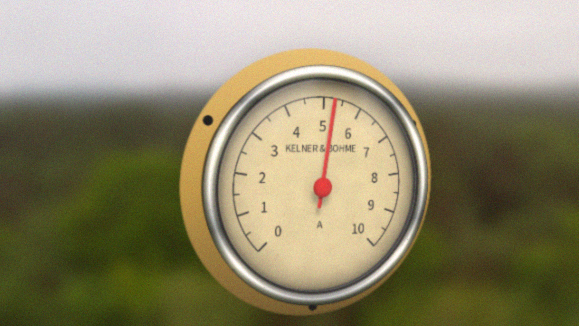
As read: 5.25 A
